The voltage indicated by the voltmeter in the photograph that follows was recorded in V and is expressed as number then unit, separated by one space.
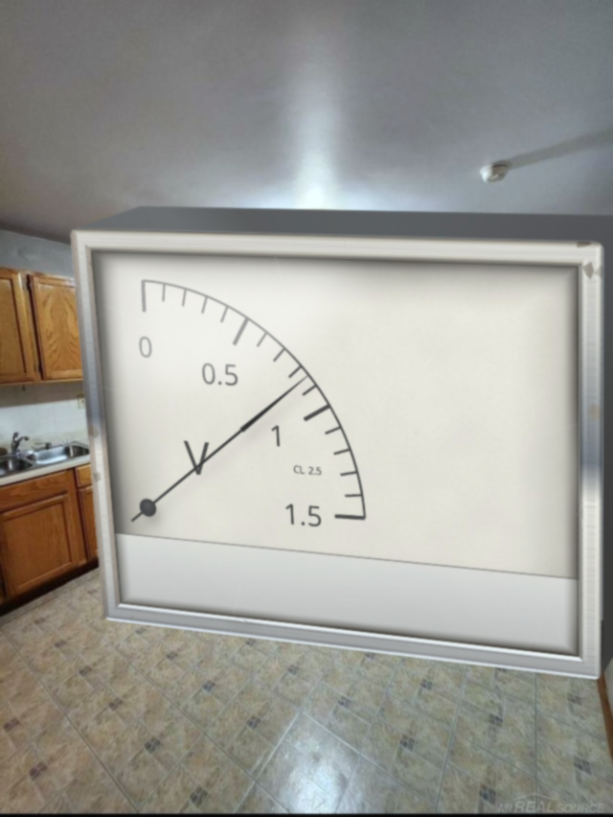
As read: 0.85 V
